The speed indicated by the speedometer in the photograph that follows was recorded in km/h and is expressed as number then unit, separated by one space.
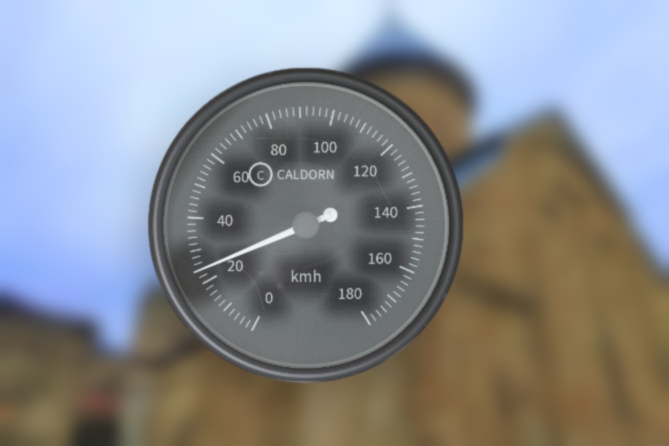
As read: 24 km/h
